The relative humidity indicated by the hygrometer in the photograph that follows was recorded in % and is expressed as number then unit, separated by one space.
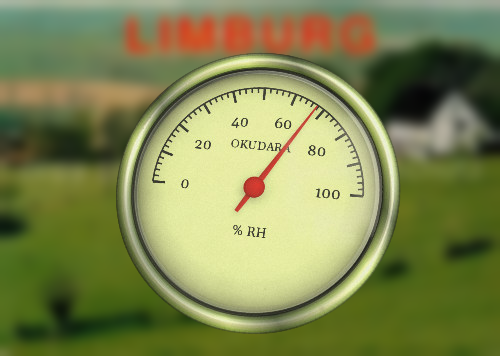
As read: 68 %
